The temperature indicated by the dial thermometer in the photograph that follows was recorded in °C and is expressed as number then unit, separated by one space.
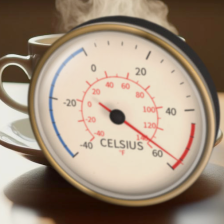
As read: 56 °C
